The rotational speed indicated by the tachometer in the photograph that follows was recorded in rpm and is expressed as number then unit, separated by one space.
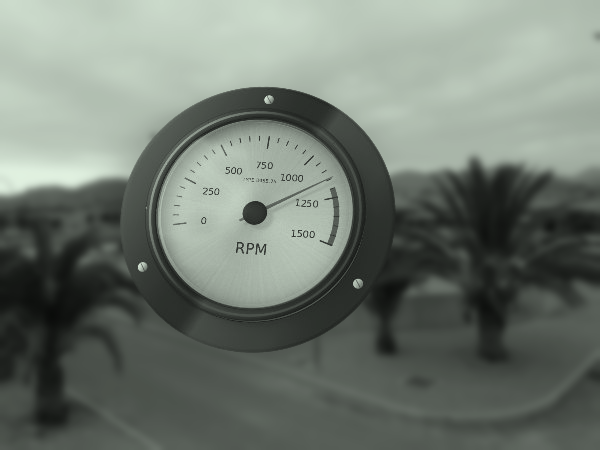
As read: 1150 rpm
